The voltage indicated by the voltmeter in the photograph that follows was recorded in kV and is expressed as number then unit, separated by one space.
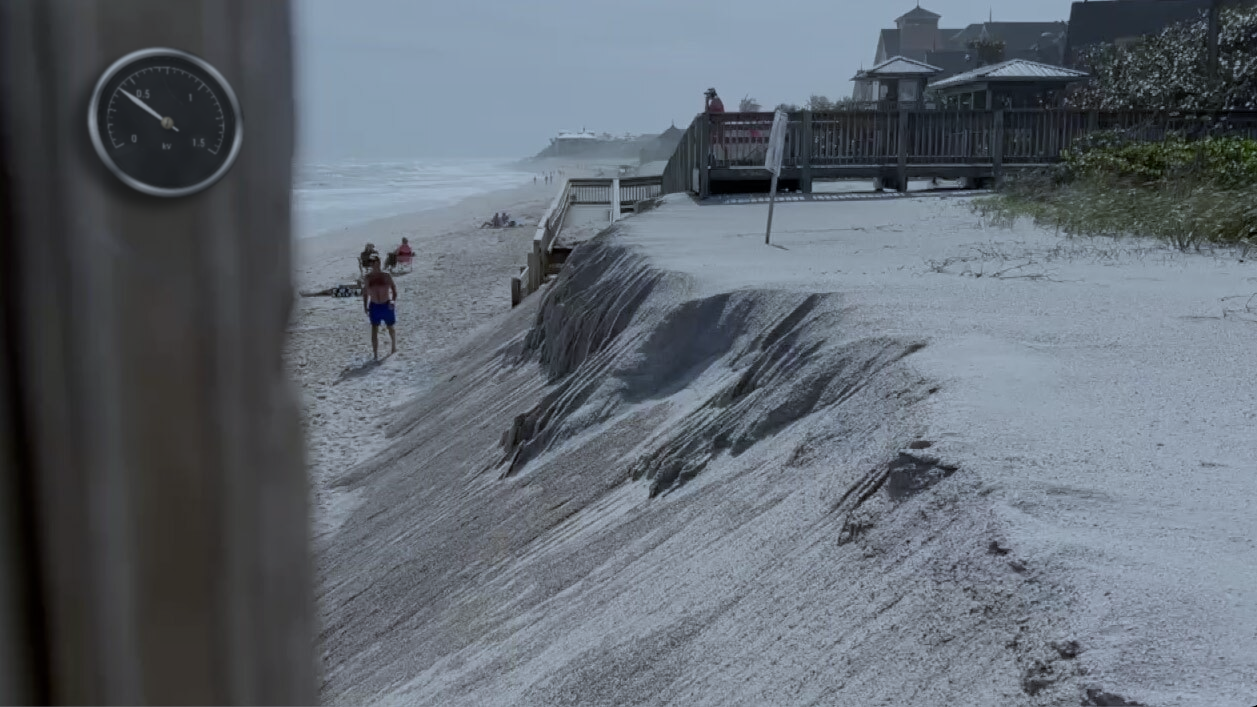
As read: 0.4 kV
